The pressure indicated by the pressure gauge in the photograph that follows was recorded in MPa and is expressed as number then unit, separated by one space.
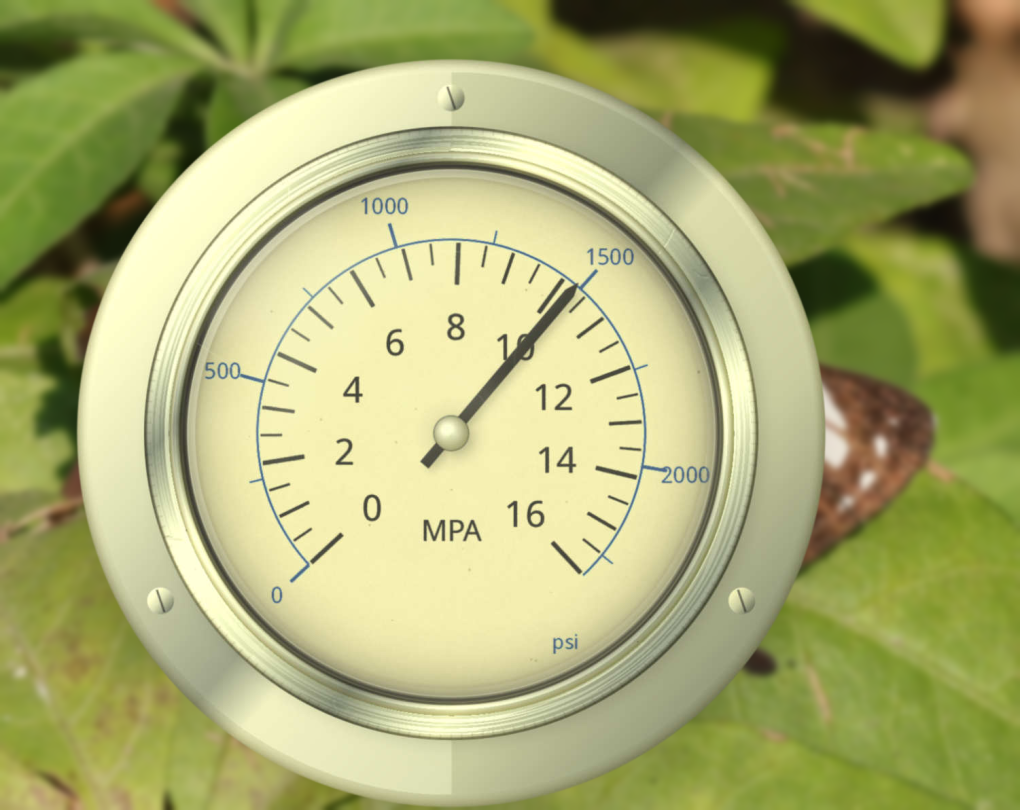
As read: 10.25 MPa
